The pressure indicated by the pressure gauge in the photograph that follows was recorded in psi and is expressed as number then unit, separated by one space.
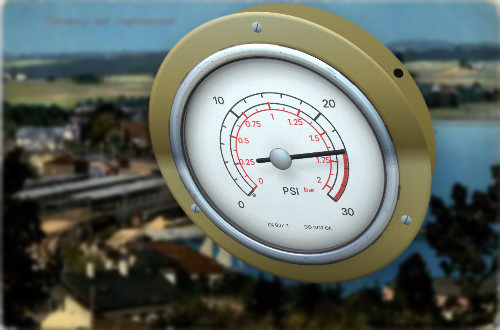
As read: 24 psi
